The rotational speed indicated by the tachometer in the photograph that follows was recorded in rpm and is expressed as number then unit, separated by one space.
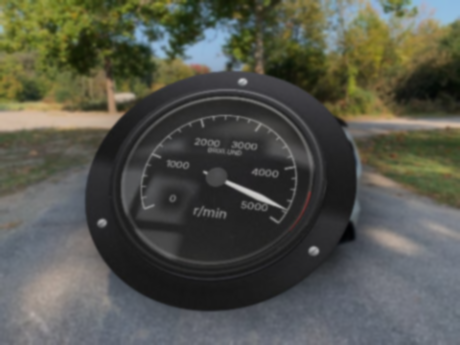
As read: 4800 rpm
